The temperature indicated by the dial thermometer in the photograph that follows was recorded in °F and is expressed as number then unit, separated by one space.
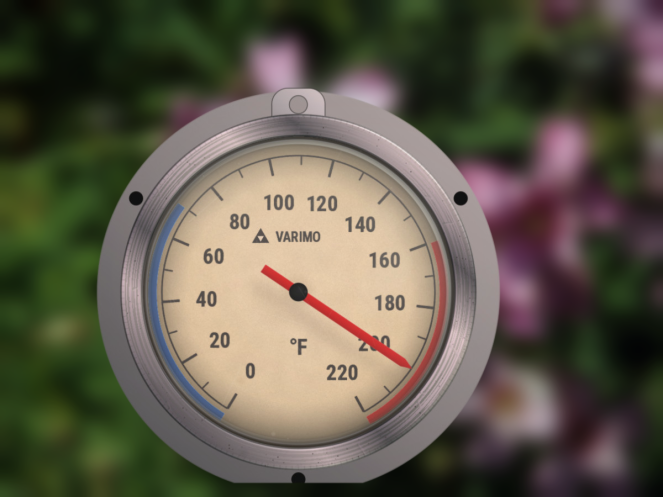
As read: 200 °F
